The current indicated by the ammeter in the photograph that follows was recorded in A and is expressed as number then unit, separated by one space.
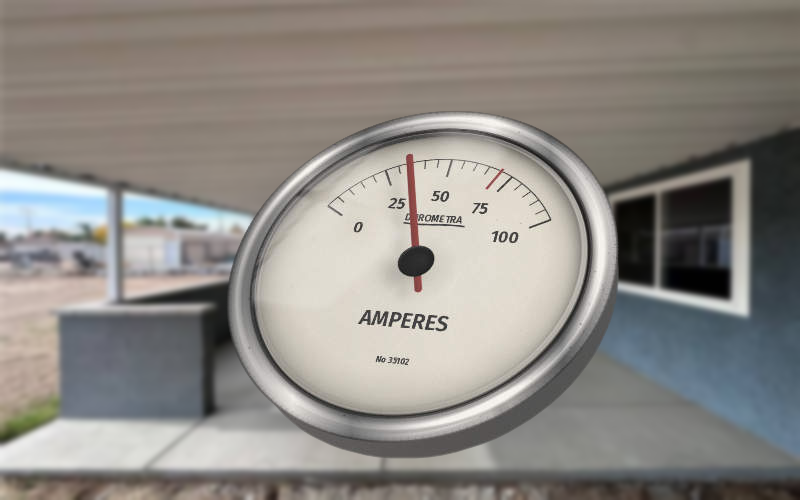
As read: 35 A
